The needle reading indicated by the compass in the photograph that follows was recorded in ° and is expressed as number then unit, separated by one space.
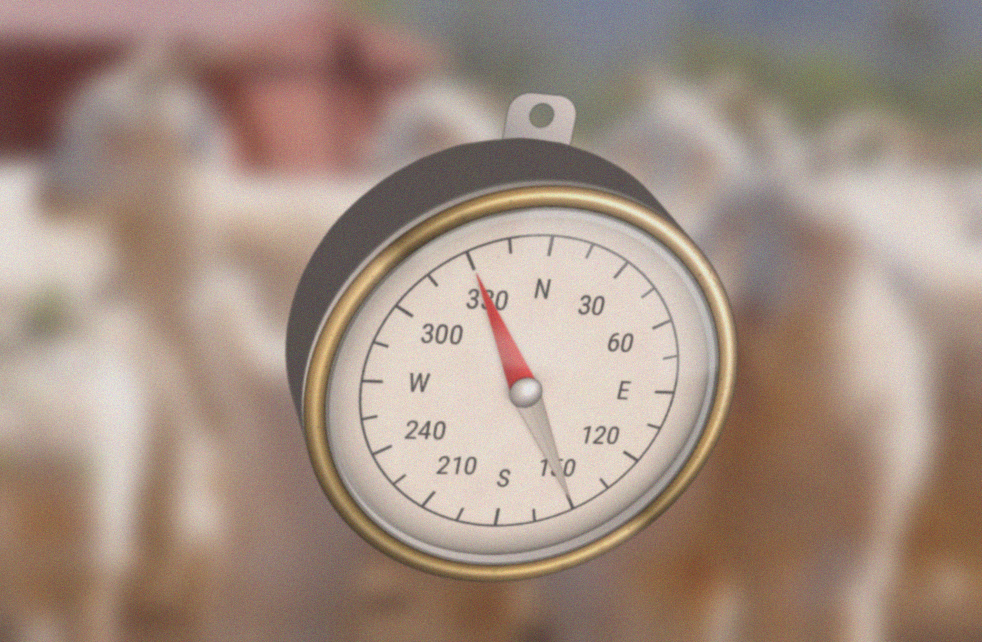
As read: 330 °
